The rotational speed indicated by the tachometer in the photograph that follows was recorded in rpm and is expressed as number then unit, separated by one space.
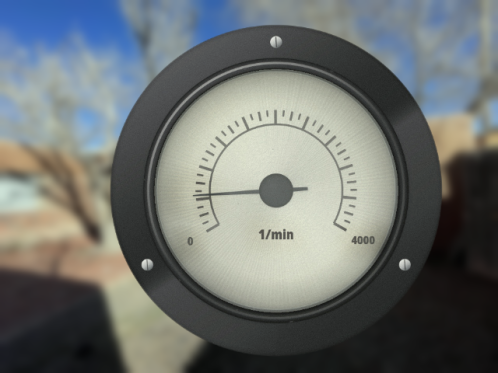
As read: 450 rpm
